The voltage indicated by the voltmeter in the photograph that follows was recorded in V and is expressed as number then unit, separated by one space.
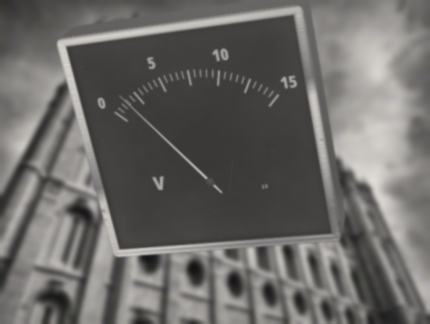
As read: 1.5 V
